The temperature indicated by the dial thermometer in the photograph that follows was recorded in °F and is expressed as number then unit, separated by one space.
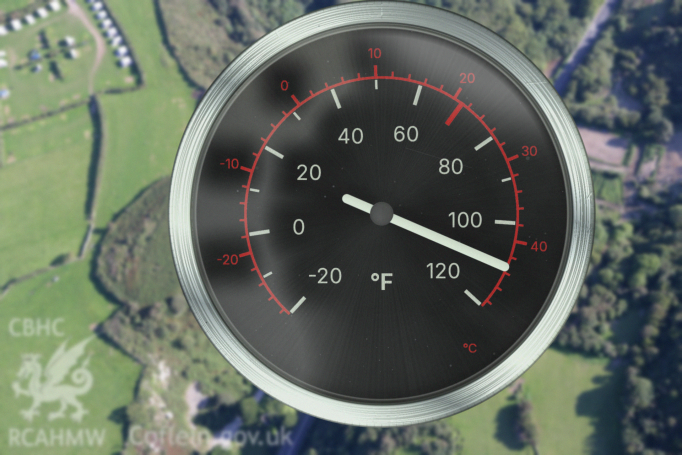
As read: 110 °F
